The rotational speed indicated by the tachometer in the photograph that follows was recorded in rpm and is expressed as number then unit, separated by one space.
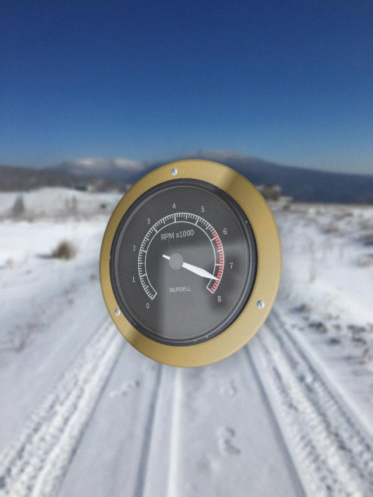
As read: 7500 rpm
